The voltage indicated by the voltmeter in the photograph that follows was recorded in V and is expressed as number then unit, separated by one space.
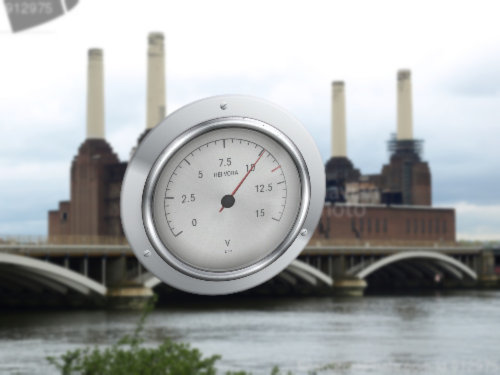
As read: 10 V
